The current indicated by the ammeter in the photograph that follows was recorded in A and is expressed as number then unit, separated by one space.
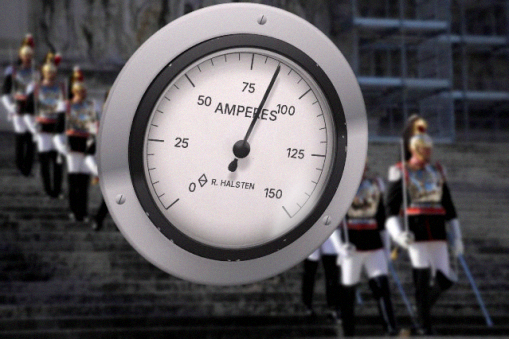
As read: 85 A
